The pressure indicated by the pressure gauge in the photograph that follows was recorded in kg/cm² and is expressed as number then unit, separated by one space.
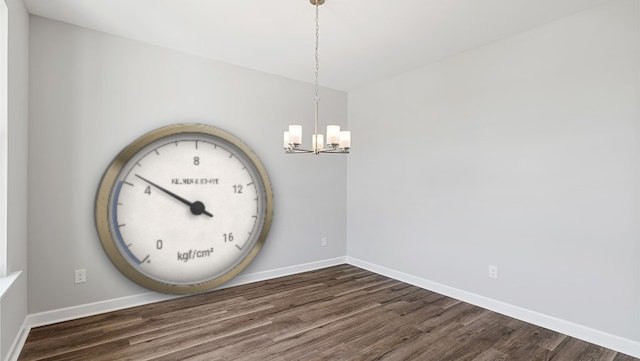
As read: 4.5 kg/cm²
